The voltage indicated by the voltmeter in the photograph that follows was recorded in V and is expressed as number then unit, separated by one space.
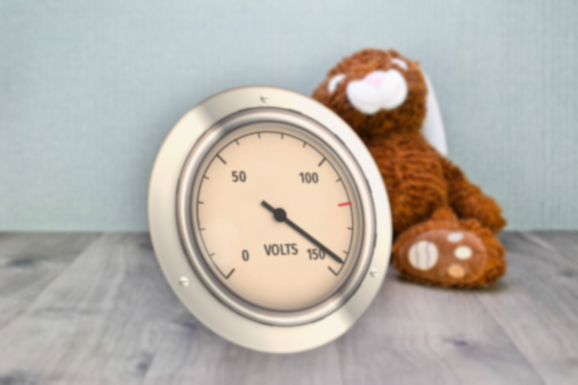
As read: 145 V
